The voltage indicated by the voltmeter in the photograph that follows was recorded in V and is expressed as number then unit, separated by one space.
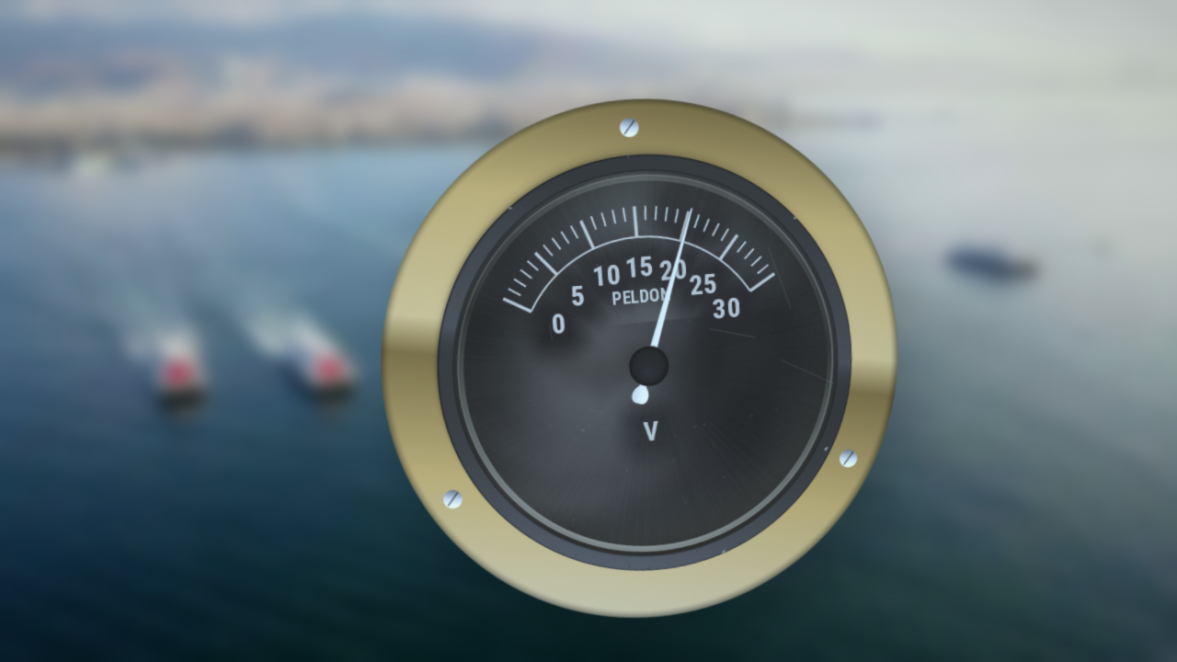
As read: 20 V
